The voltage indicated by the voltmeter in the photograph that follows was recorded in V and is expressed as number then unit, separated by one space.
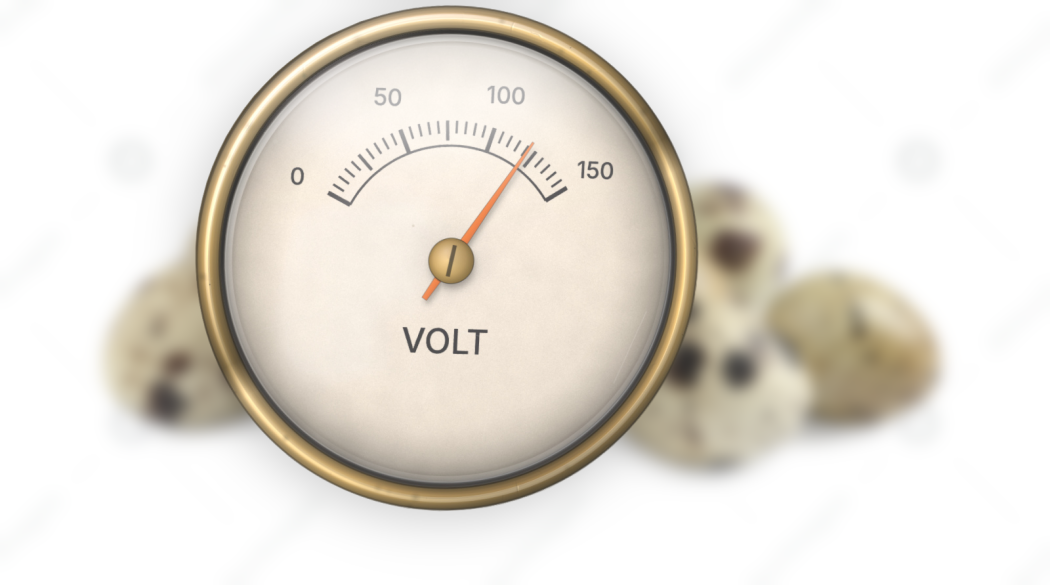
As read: 120 V
